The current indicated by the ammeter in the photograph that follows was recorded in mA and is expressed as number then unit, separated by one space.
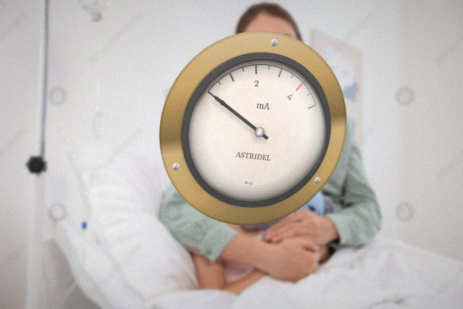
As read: 0 mA
